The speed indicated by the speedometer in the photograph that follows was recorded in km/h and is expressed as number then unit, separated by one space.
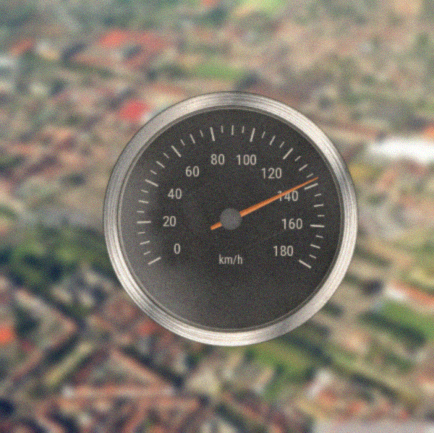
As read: 137.5 km/h
